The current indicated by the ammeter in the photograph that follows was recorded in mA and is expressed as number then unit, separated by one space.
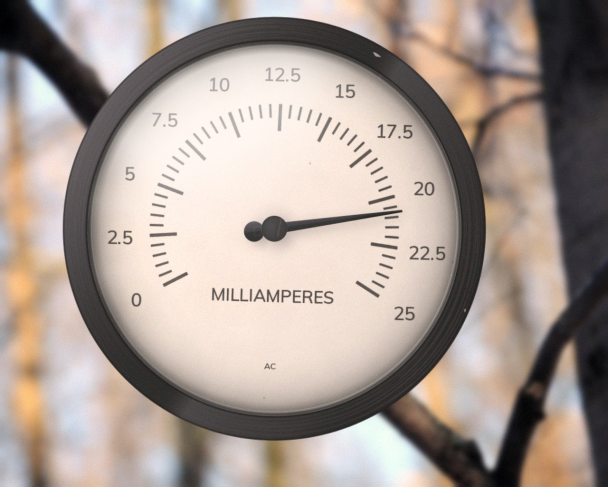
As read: 20.75 mA
